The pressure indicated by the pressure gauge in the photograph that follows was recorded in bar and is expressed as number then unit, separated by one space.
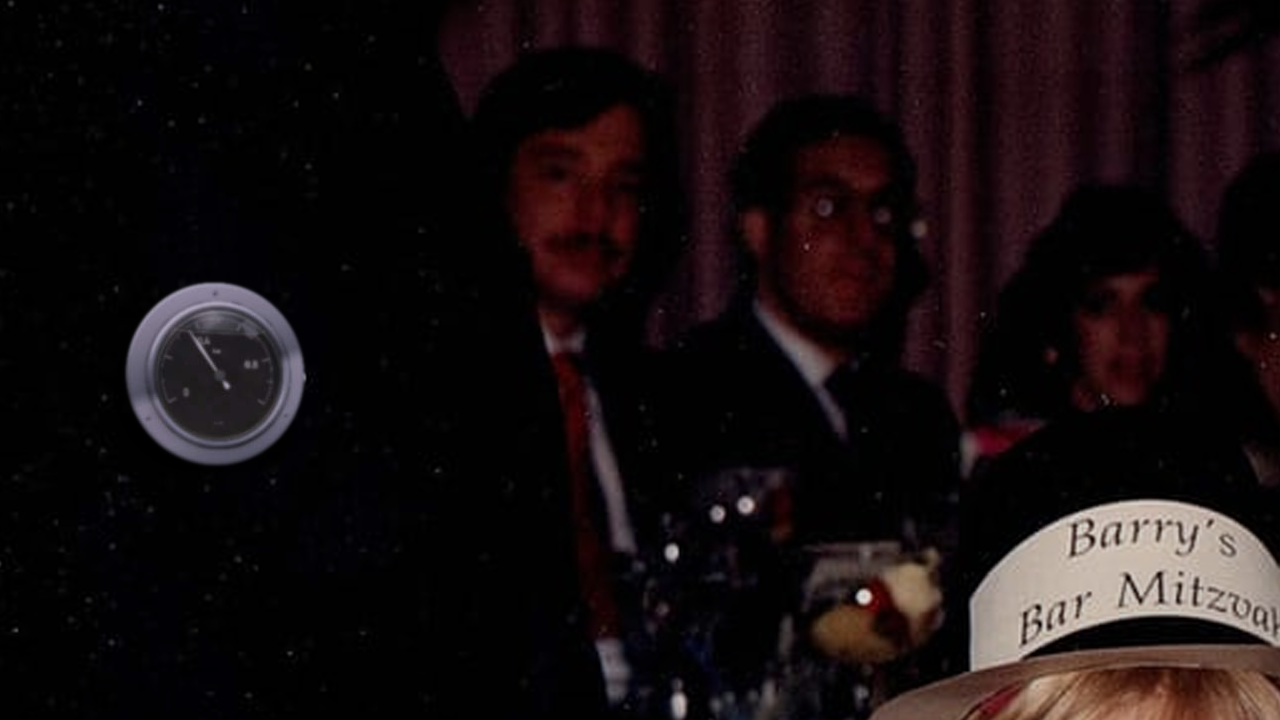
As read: 0.35 bar
